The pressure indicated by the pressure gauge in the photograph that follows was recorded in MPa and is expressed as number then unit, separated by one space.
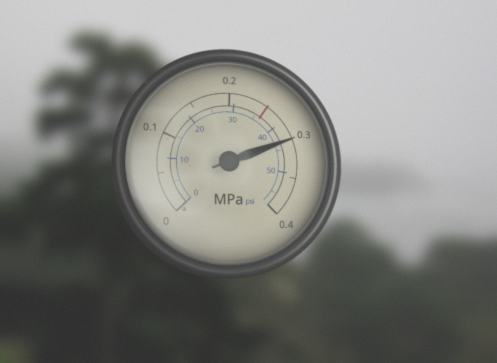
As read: 0.3 MPa
